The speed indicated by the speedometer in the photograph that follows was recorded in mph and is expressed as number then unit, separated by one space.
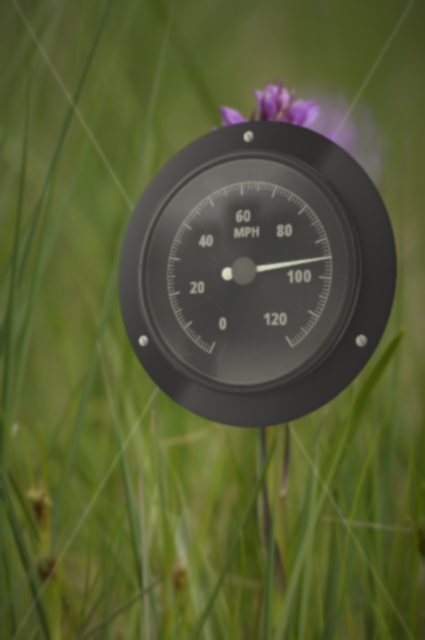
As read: 95 mph
